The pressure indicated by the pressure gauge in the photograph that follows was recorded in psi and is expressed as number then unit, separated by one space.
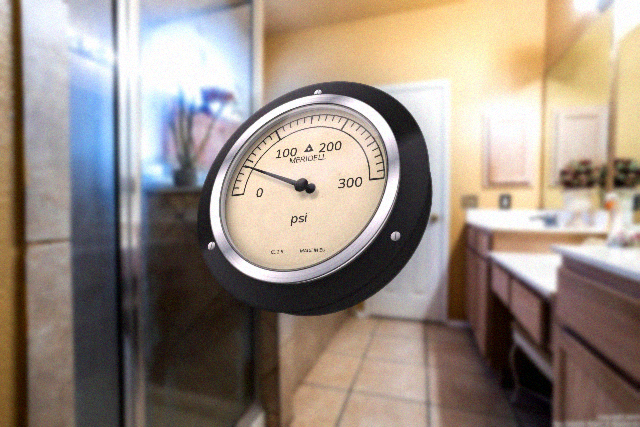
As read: 40 psi
